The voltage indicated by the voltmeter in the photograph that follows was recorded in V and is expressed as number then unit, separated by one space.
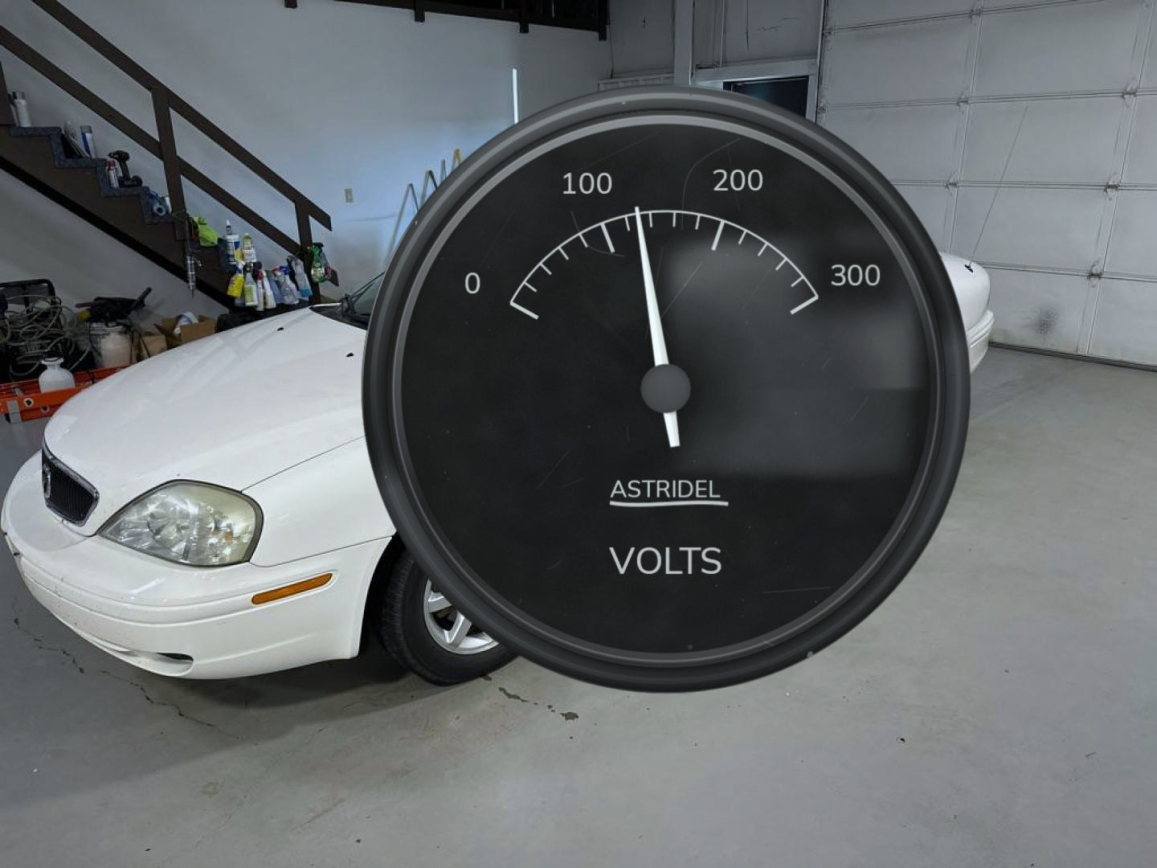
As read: 130 V
